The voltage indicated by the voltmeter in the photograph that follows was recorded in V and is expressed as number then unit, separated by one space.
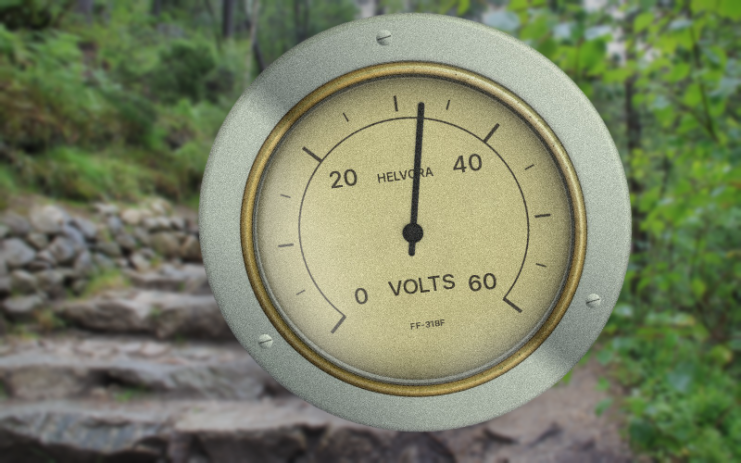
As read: 32.5 V
